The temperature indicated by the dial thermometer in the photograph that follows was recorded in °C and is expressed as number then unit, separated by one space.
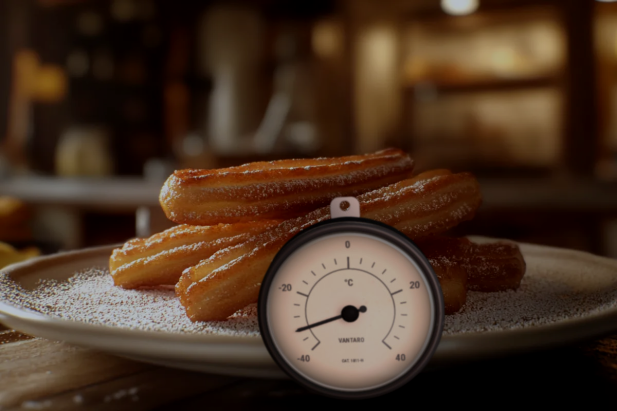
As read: -32 °C
